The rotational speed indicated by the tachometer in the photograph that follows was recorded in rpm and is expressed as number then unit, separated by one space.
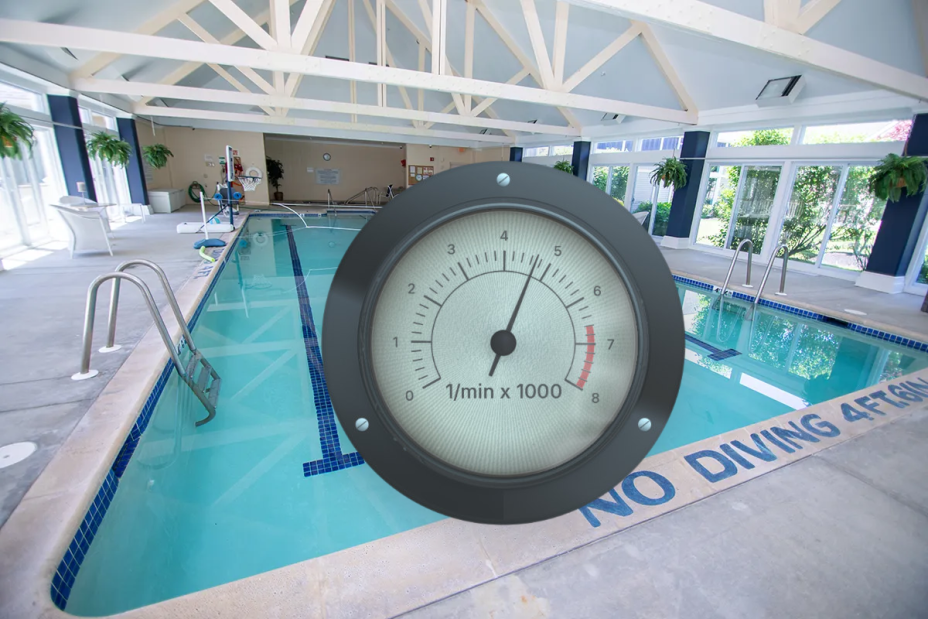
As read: 4700 rpm
